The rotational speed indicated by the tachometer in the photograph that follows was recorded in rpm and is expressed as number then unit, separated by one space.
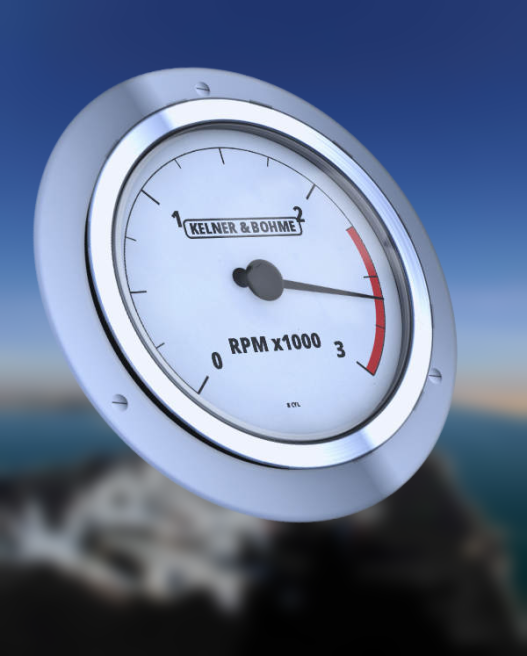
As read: 2625 rpm
